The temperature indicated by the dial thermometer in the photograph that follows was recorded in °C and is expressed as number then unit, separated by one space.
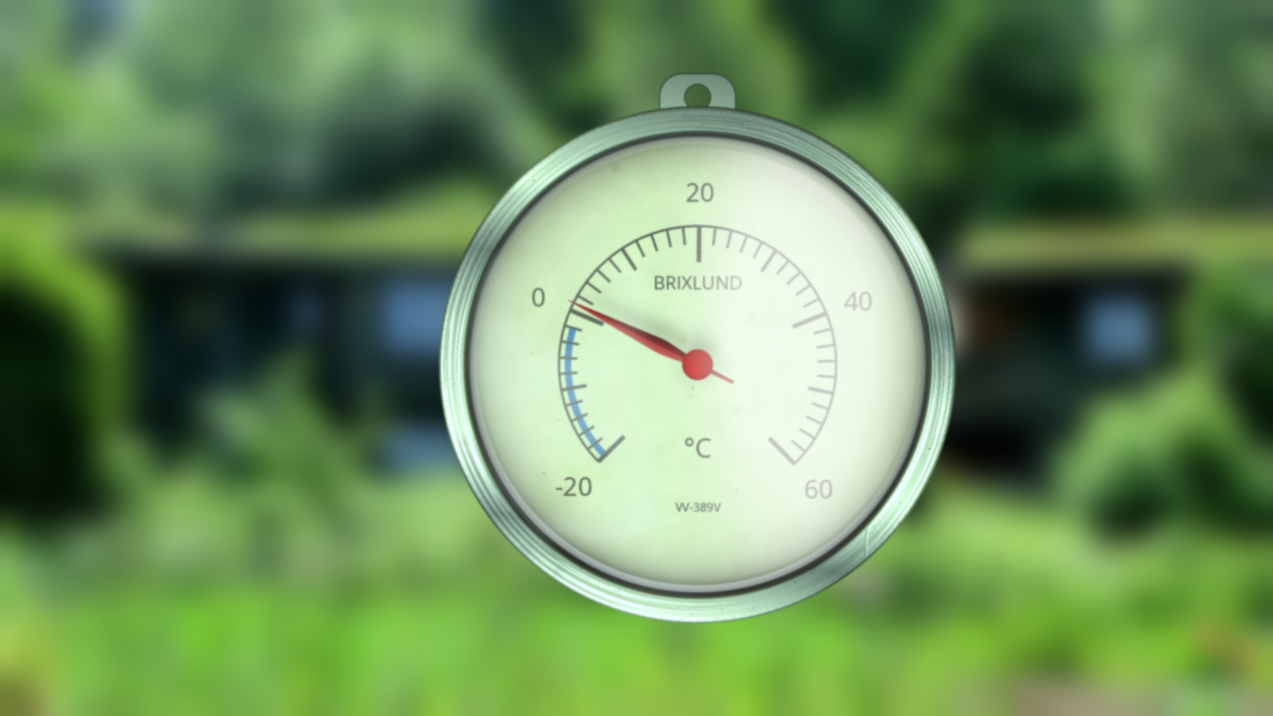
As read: 1 °C
